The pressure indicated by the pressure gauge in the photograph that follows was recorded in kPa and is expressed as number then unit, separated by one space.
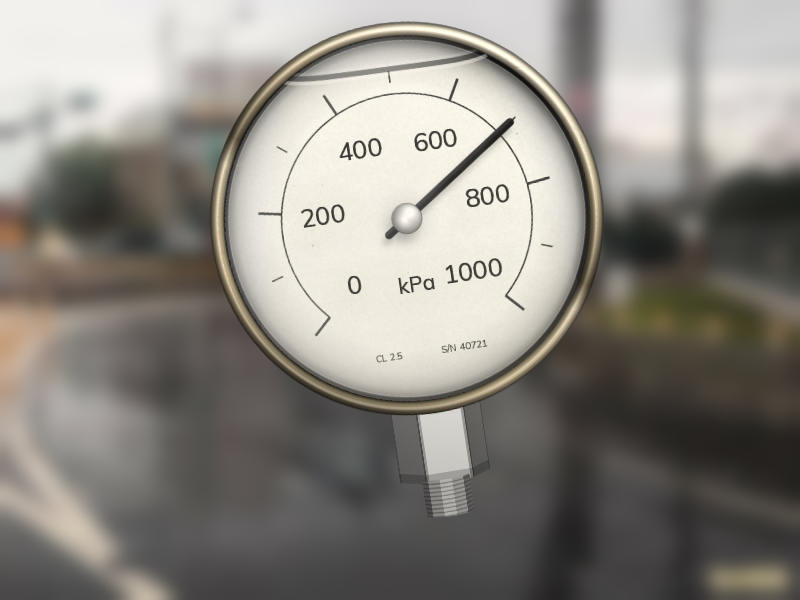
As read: 700 kPa
